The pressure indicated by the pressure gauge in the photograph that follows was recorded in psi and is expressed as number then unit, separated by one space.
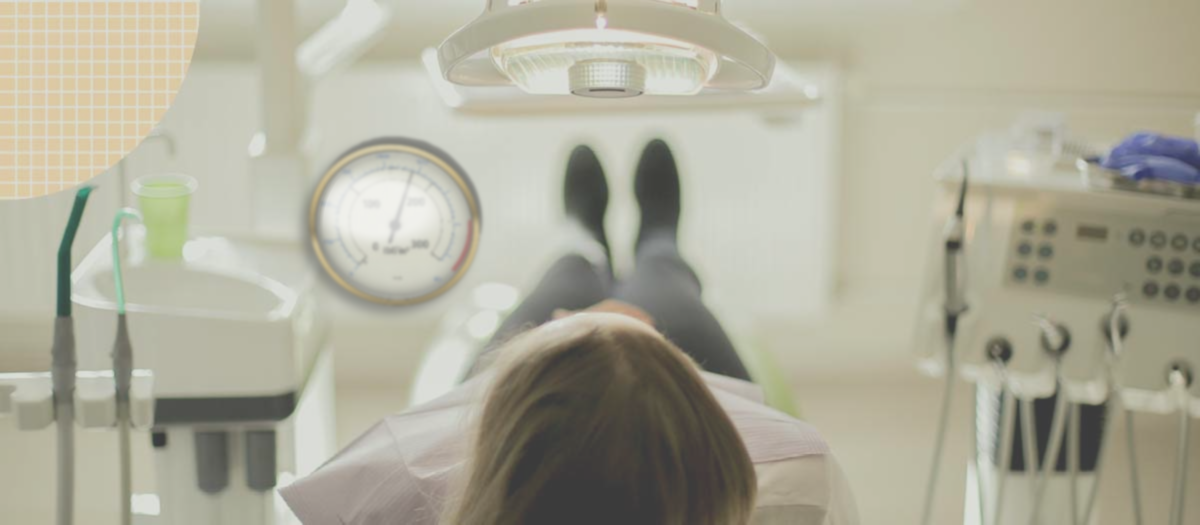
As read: 175 psi
